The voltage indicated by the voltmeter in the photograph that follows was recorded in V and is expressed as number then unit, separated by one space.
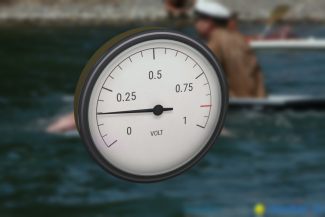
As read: 0.15 V
